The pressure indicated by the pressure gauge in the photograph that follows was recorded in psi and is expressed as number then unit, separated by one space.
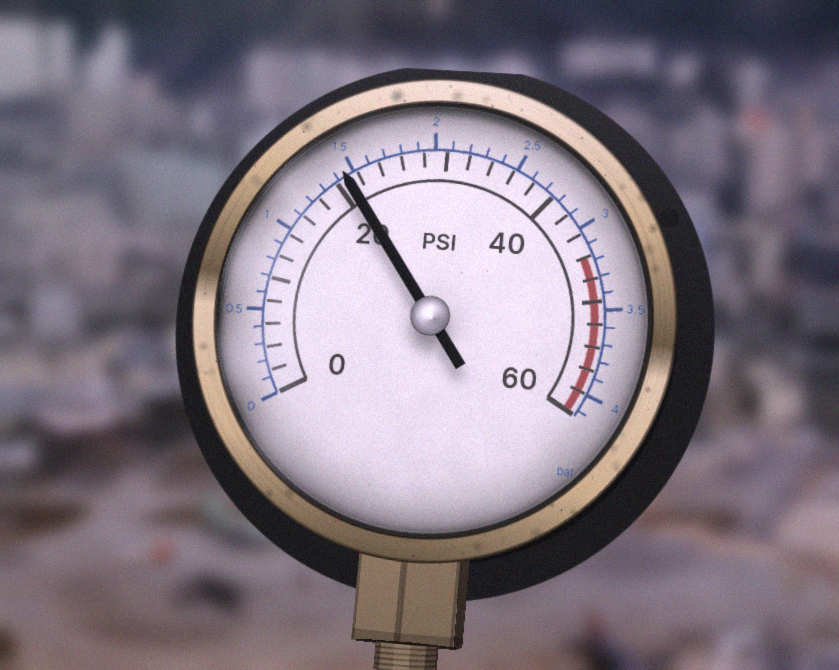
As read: 21 psi
